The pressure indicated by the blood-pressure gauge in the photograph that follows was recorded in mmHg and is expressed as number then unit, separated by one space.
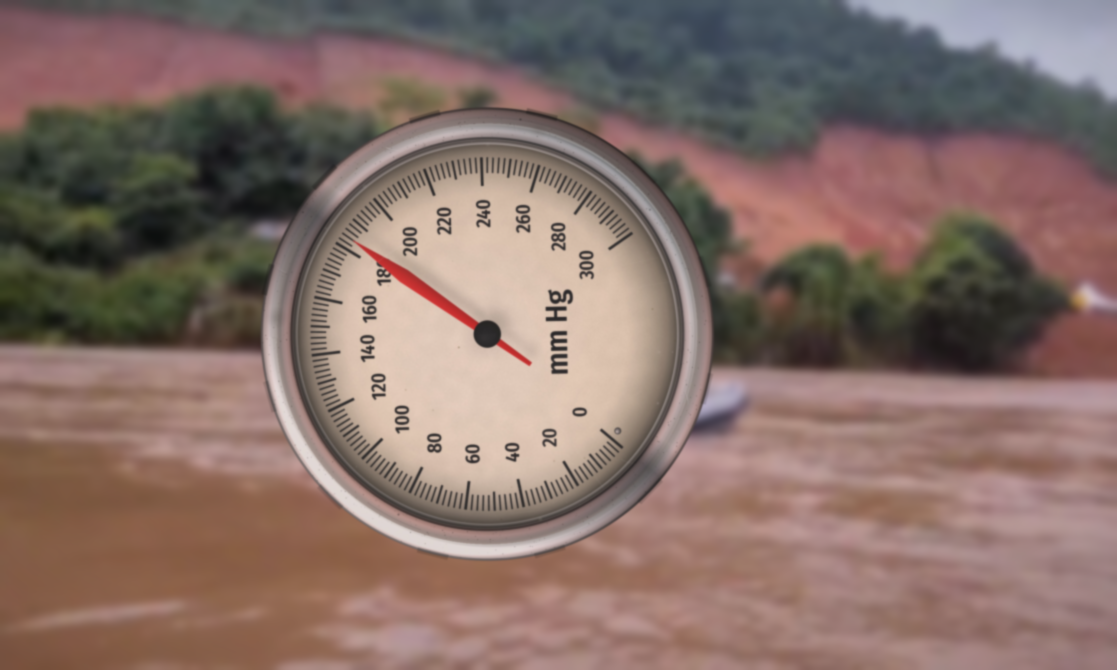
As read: 184 mmHg
